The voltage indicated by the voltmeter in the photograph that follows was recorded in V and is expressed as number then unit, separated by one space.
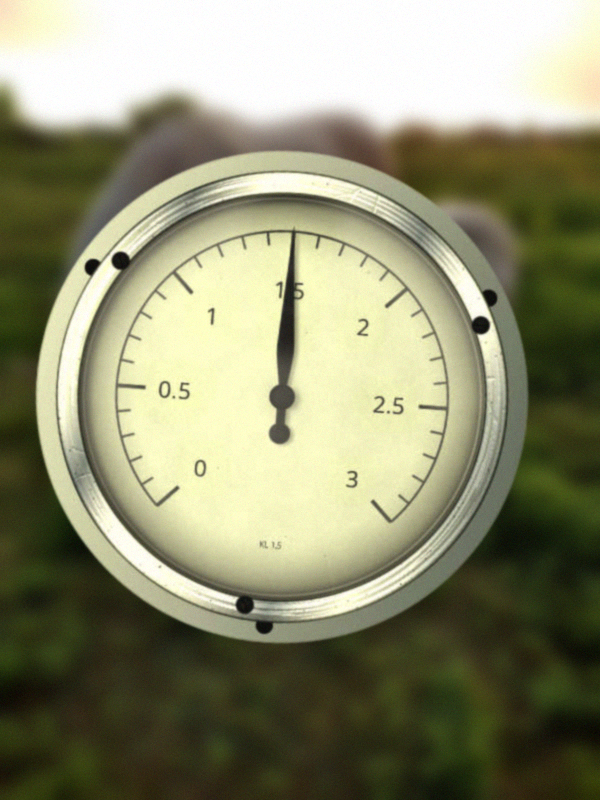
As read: 1.5 V
